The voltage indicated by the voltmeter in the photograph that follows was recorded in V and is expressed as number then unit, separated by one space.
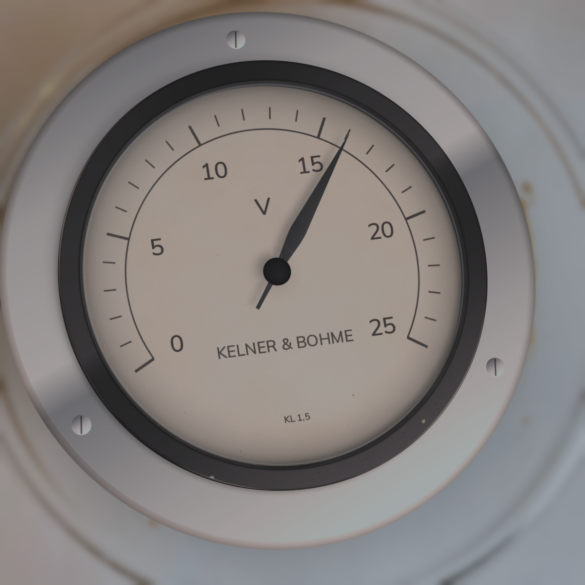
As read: 16 V
